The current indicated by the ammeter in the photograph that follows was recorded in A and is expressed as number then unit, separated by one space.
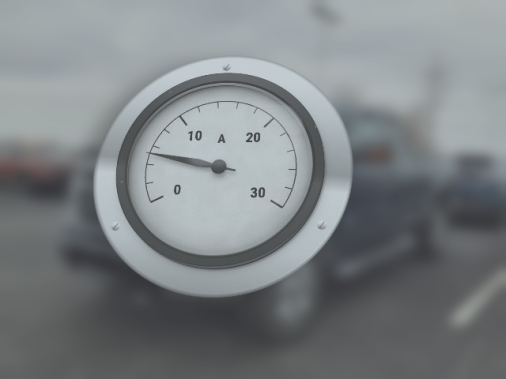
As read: 5 A
